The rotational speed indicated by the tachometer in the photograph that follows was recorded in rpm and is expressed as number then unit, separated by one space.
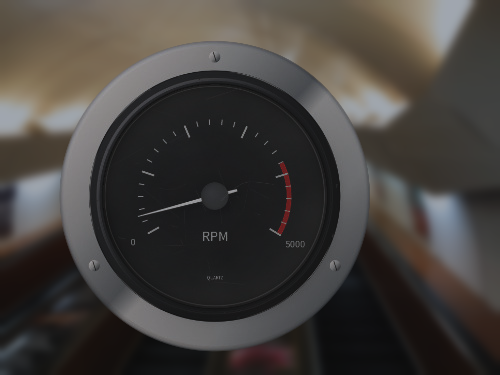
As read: 300 rpm
